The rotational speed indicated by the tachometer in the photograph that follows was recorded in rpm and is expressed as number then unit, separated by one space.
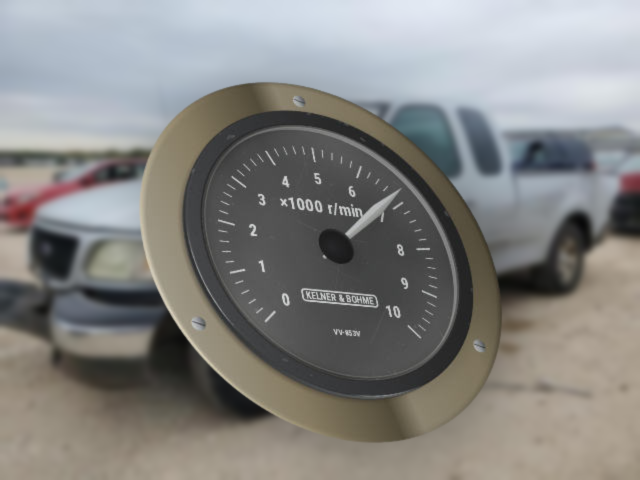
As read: 6800 rpm
